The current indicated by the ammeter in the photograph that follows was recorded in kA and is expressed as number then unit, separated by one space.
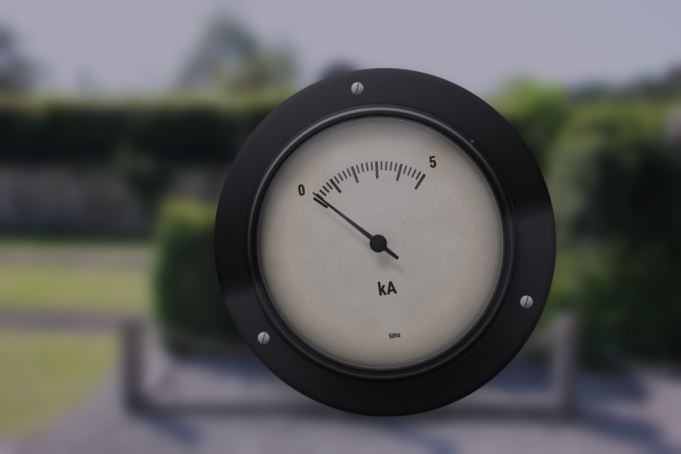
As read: 0.2 kA
